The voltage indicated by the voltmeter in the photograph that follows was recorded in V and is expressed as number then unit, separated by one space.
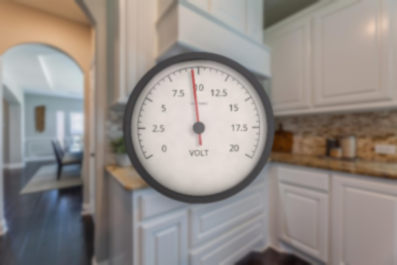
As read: 9.5 V
